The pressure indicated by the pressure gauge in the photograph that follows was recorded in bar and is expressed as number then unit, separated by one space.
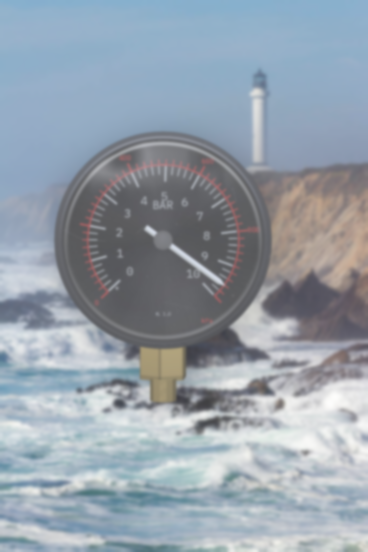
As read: 9.6 bar
